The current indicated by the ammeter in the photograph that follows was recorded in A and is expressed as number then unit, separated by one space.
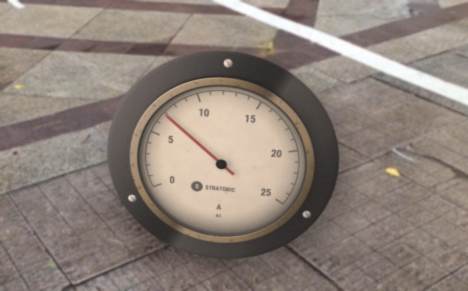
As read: 7 A
